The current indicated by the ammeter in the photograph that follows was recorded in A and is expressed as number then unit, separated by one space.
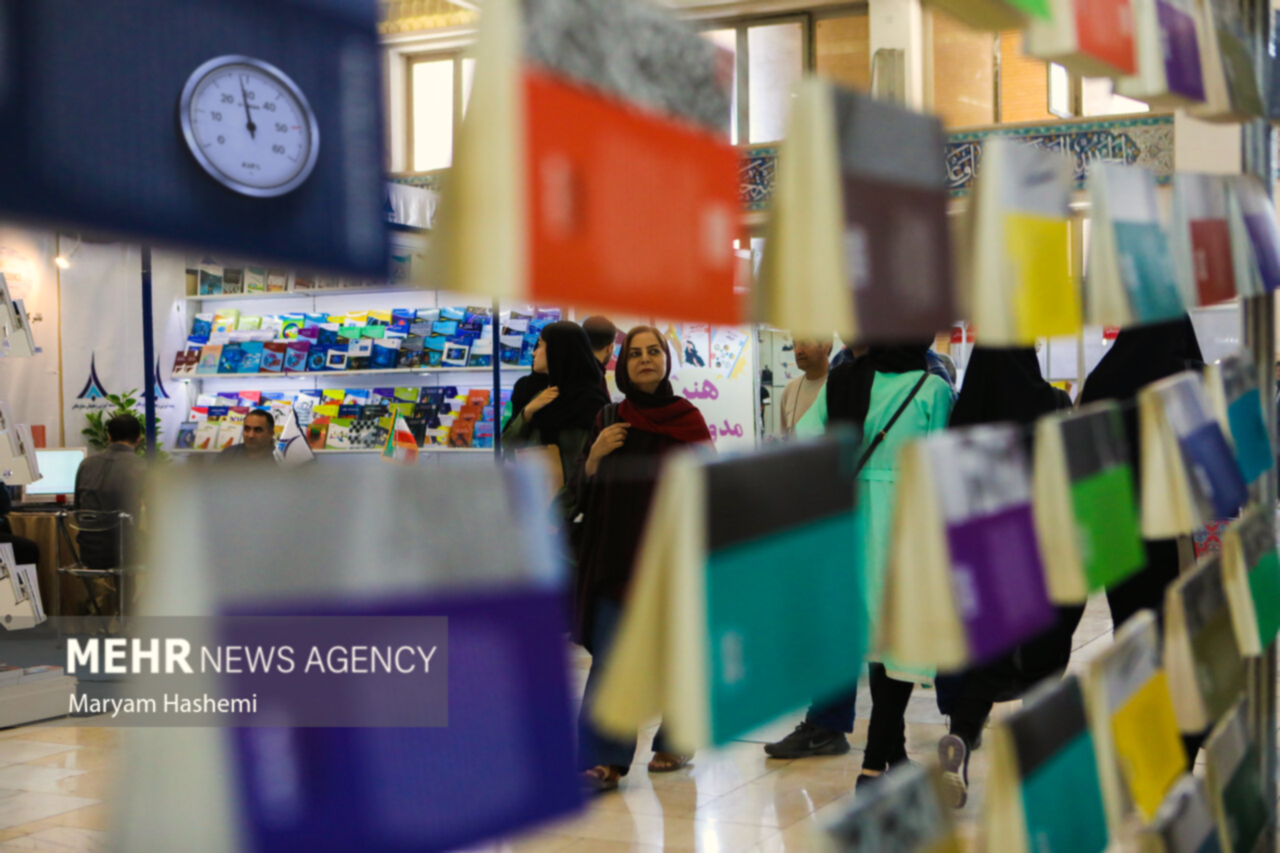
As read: 27.5 A
